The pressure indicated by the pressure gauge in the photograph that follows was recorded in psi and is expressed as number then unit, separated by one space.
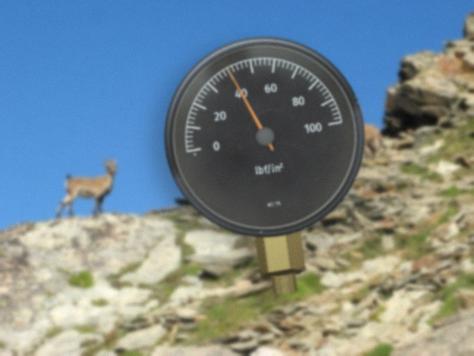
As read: 40 psi
